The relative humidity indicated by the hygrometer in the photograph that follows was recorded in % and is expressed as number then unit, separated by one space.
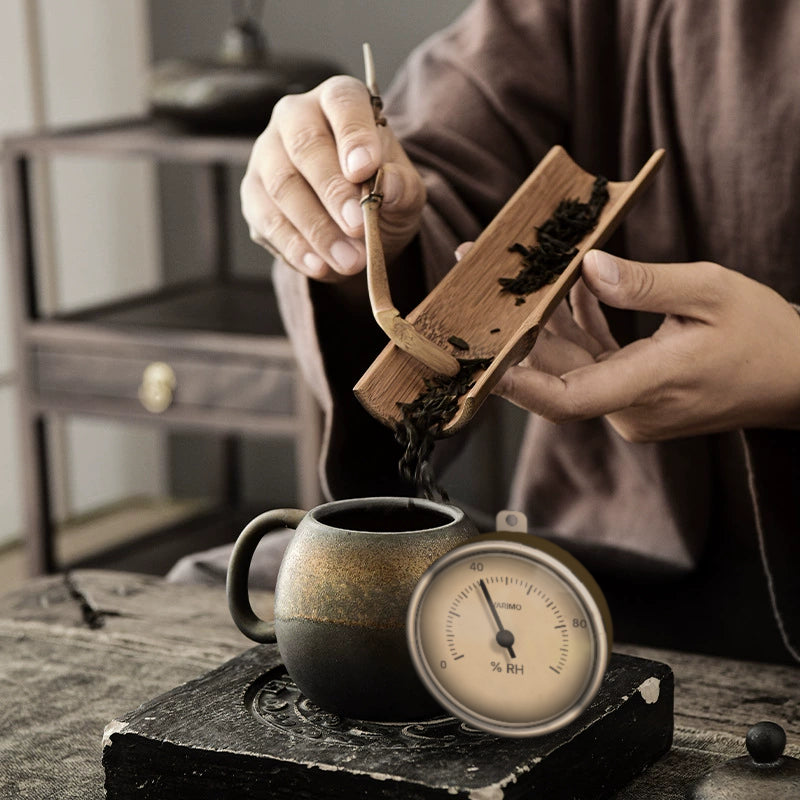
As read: 40 %
